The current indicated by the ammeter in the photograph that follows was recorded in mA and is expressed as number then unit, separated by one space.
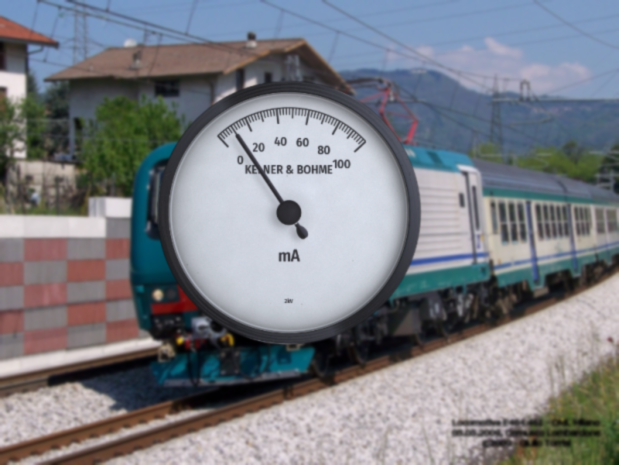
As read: 10 mA
